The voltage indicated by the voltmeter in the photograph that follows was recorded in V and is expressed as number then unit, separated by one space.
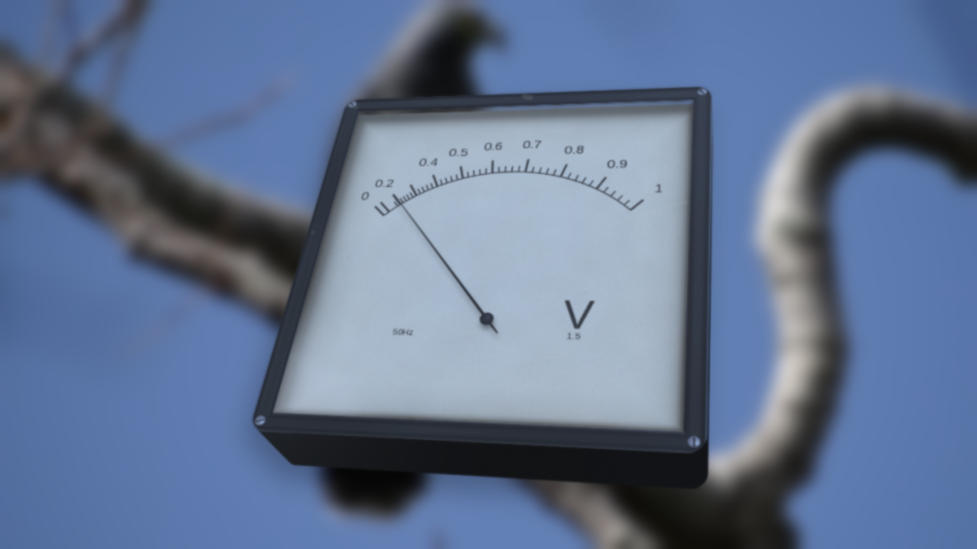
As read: 0.2 V
